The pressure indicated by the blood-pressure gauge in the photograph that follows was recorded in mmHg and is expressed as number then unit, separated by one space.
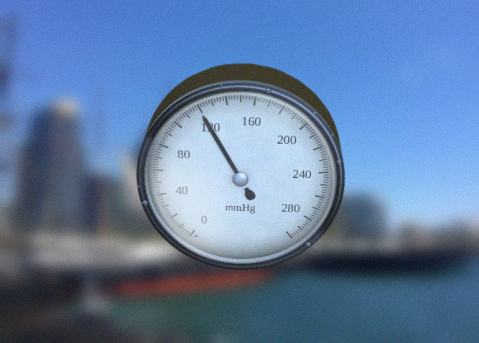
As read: 120 mmHg
